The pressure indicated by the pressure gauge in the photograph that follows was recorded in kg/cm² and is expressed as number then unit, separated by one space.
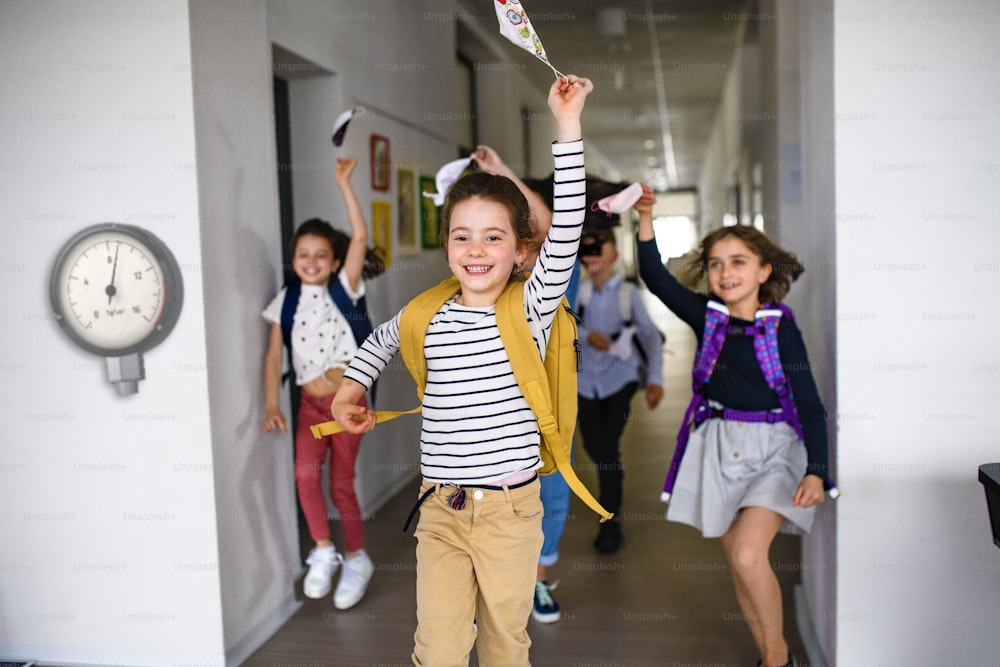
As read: 9 kg/cm²
